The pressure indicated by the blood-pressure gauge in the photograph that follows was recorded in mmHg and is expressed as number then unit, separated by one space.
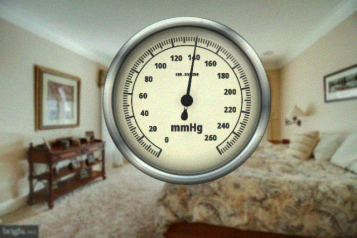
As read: 140 mmHg
